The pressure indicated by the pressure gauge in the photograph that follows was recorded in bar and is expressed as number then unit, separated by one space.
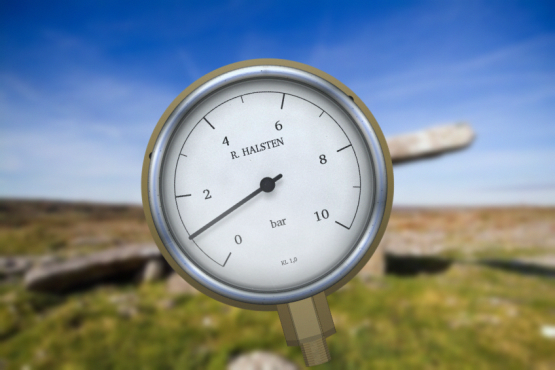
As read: 1 bar
